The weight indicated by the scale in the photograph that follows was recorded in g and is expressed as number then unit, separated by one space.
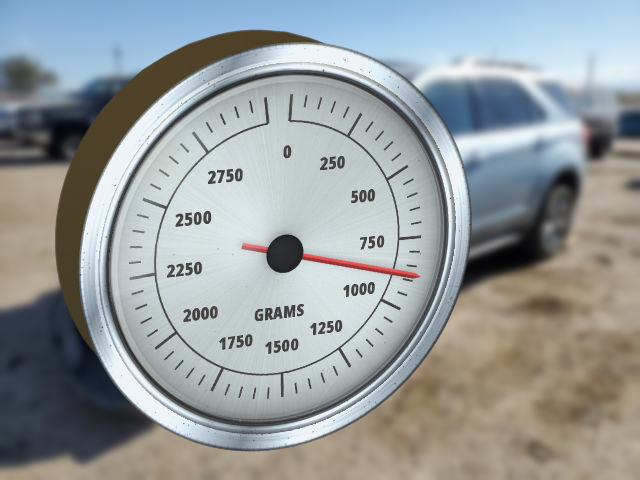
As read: 875 g
